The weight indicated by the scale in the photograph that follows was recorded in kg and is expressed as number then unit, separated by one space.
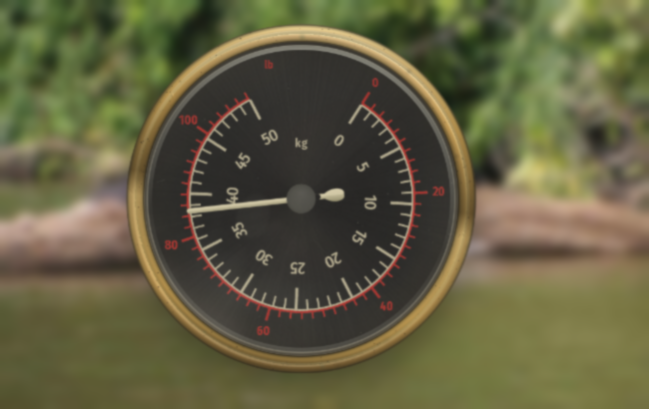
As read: 38.5 kg
